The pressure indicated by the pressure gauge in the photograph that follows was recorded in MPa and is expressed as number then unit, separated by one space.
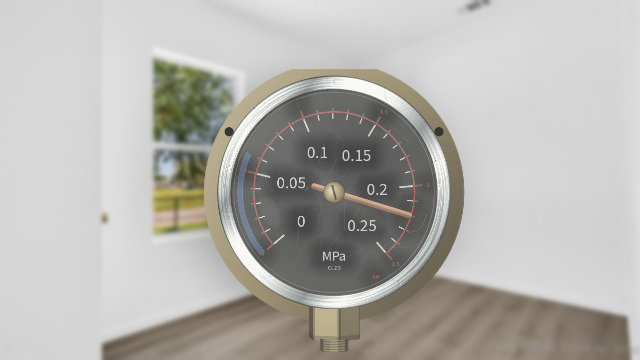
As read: 0.22 MPa
